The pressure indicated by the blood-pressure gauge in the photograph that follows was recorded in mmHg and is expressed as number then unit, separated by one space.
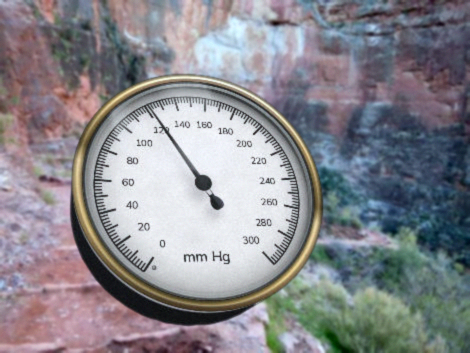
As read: 120 mmHg
